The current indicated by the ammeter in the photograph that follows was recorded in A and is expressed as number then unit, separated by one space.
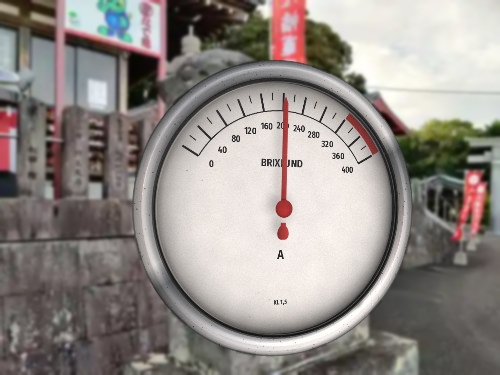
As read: 200 A
